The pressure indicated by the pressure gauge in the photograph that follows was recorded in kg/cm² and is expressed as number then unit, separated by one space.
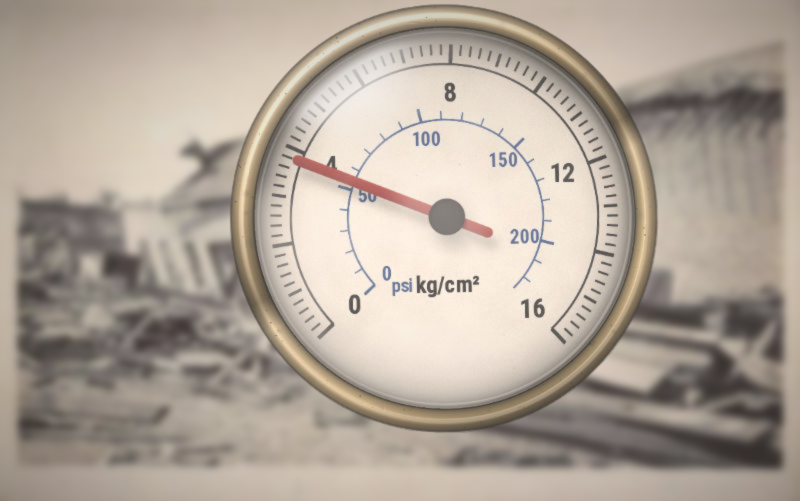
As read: 3.8 kg/cm²
